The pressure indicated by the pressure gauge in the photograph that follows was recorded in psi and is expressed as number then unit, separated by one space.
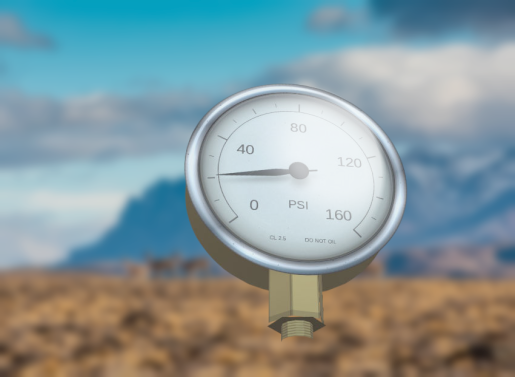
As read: 20 psi
